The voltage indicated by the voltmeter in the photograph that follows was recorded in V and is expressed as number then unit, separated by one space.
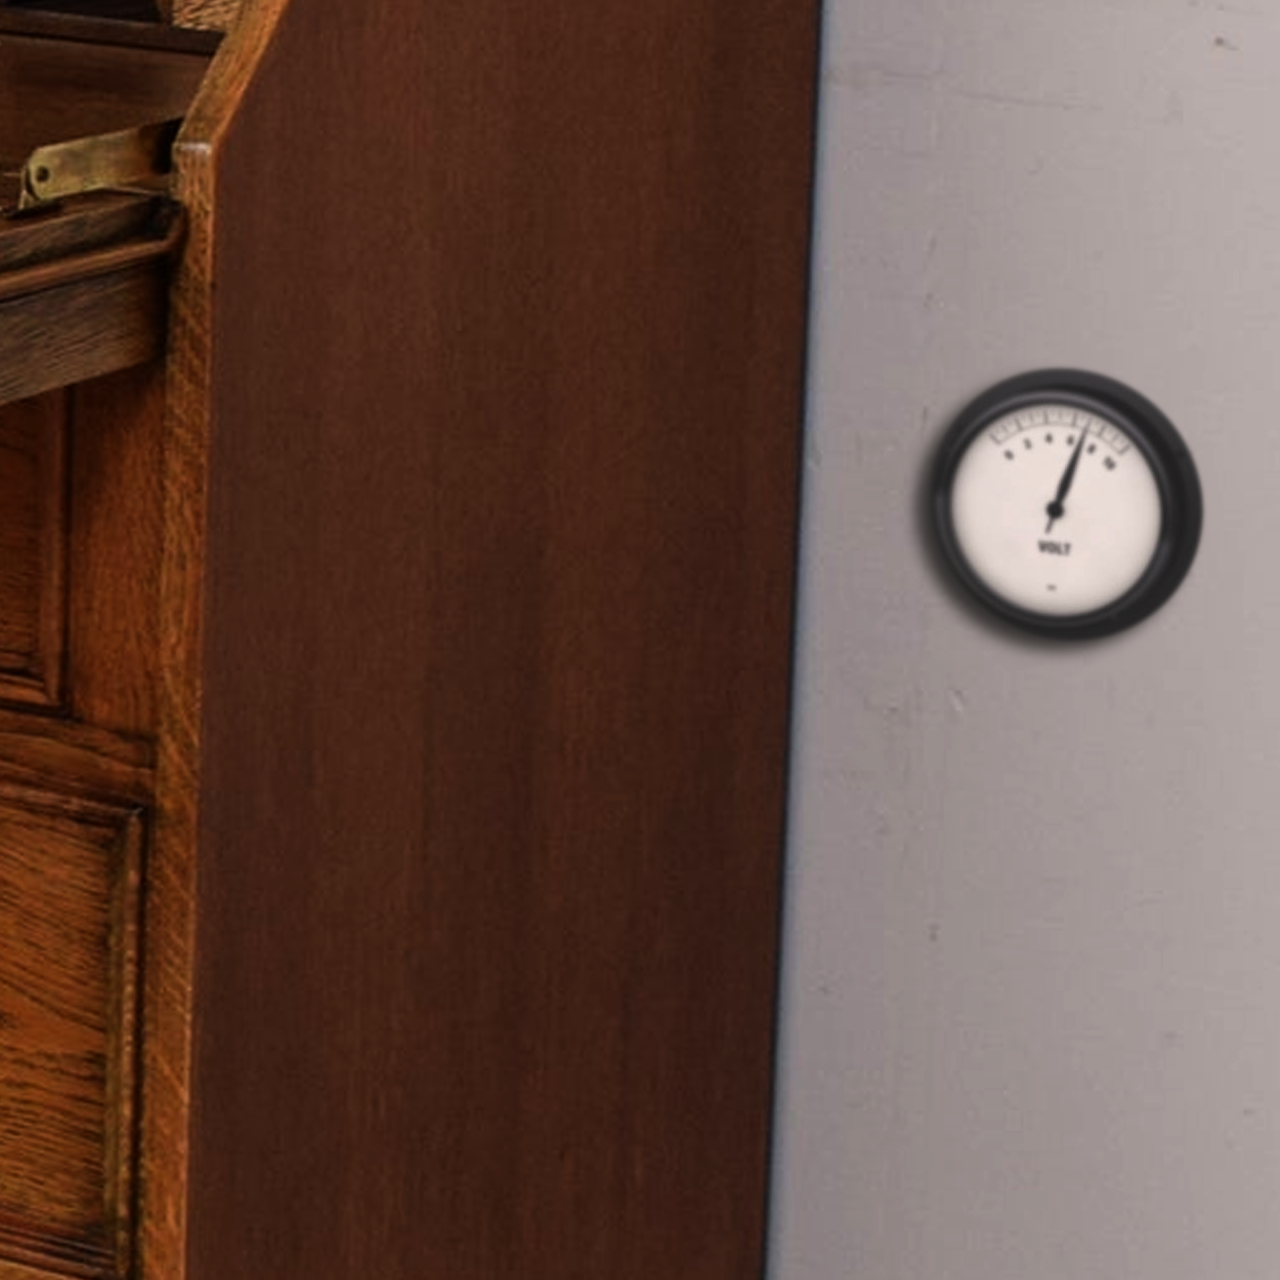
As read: 7 V
